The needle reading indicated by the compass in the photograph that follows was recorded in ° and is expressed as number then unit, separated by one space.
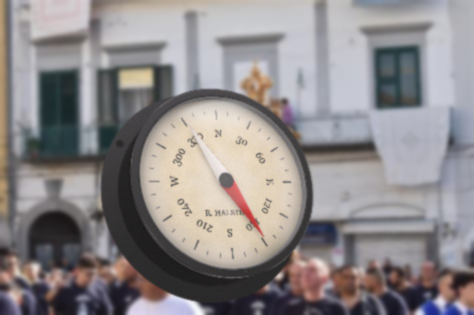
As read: 150 °
